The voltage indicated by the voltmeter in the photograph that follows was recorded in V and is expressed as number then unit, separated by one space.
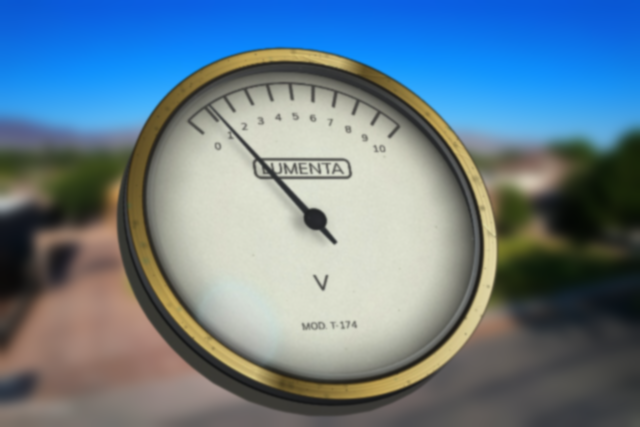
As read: 1 V
